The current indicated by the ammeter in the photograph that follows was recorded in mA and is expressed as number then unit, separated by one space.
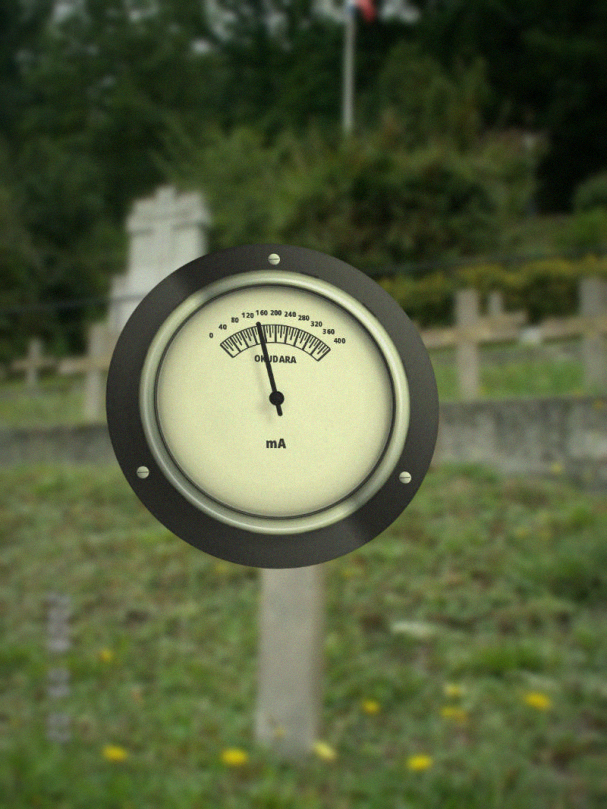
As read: 140 mA
